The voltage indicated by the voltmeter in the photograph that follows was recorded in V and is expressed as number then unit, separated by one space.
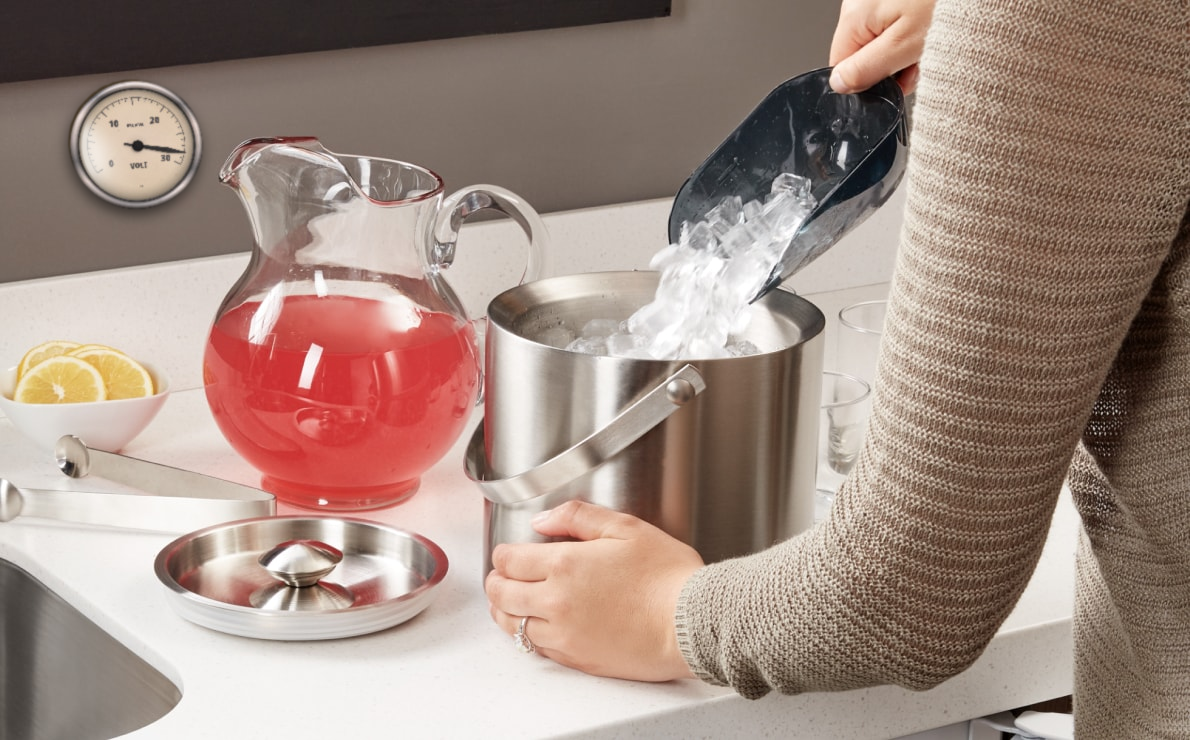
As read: 28 V
